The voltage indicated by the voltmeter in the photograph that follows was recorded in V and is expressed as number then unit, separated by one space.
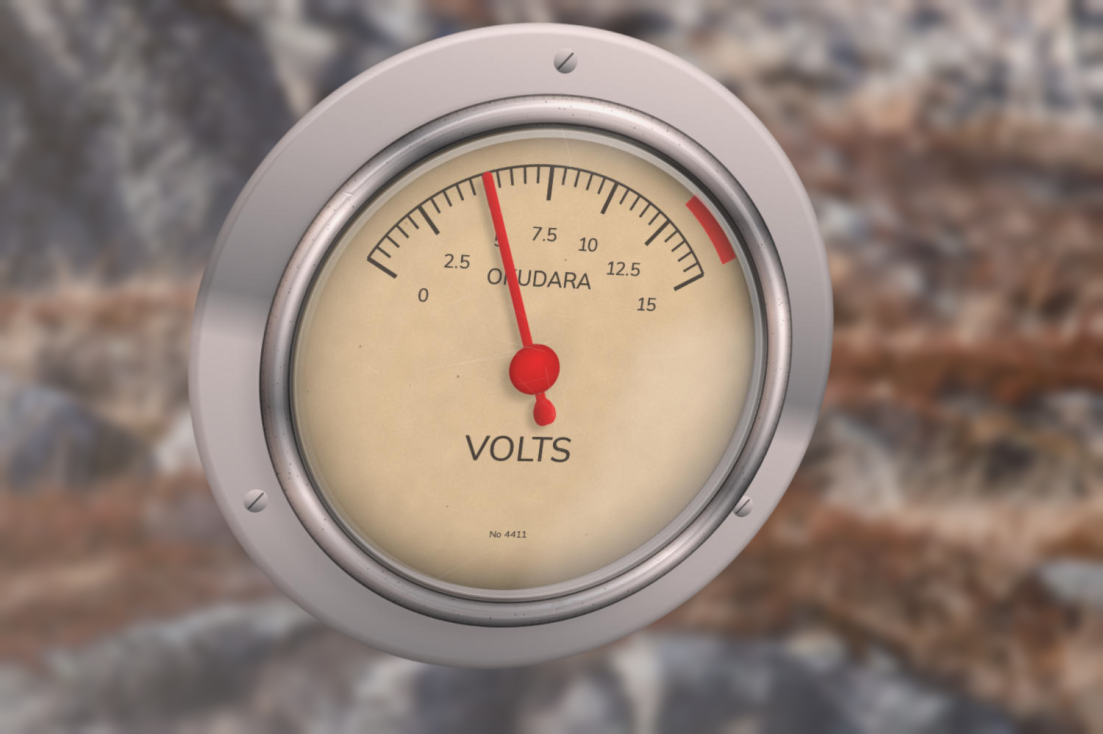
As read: 5 V
